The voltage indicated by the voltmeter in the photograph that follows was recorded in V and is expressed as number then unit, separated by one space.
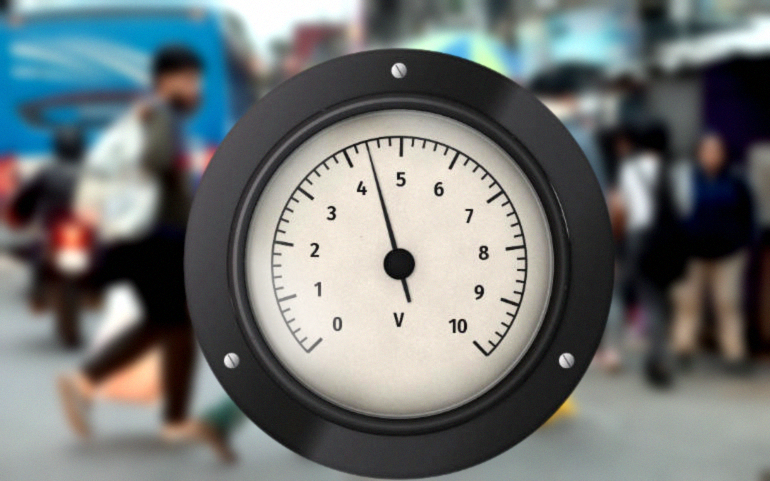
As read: 4.4 V
